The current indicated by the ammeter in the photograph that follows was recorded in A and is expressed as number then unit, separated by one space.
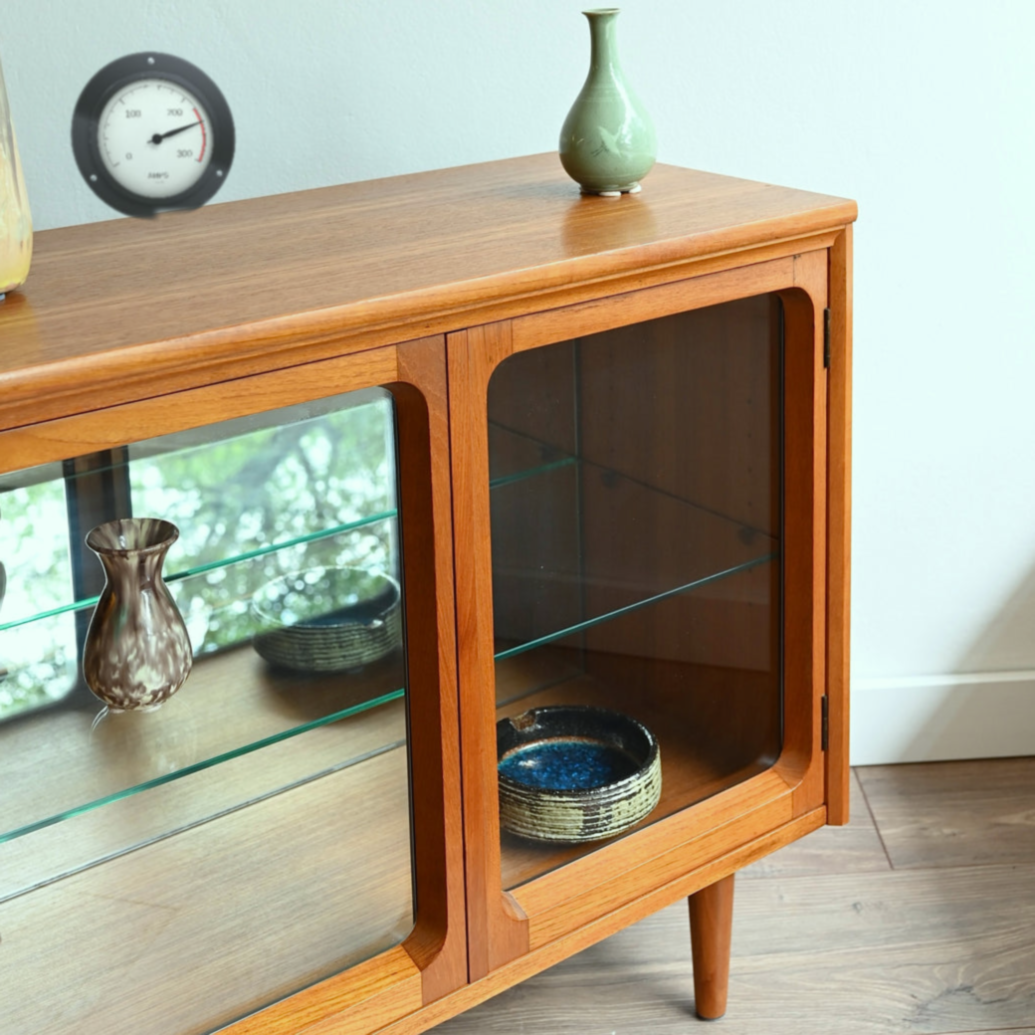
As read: 240 A
